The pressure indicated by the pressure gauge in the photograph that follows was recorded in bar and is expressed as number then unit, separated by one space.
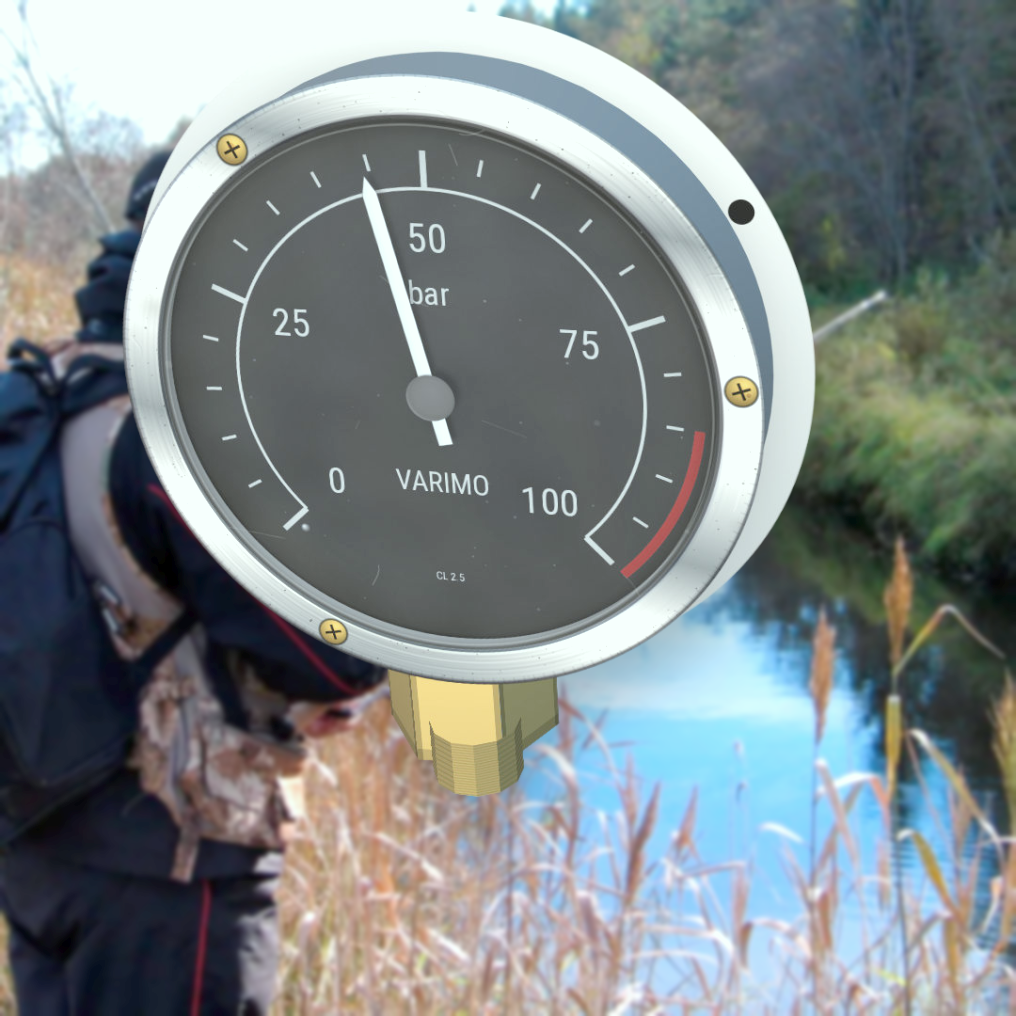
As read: 45 bar
